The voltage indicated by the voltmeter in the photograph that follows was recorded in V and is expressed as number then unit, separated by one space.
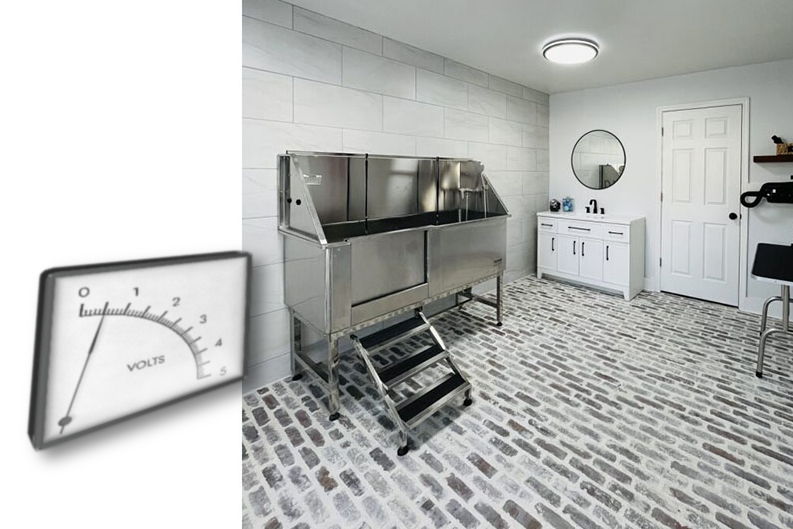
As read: 0.5 V
